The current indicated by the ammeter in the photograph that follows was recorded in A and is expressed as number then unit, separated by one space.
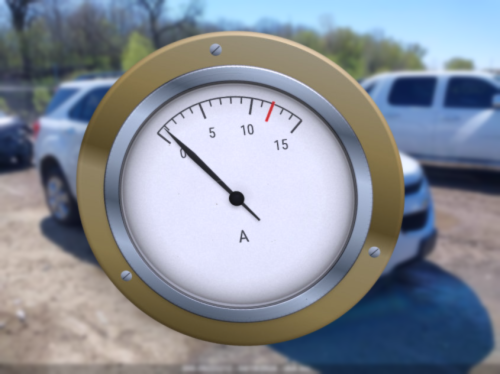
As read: 1 A
